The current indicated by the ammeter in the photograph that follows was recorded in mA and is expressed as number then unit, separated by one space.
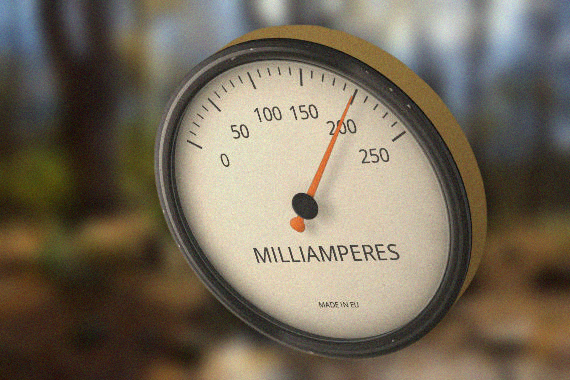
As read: 200 mA
